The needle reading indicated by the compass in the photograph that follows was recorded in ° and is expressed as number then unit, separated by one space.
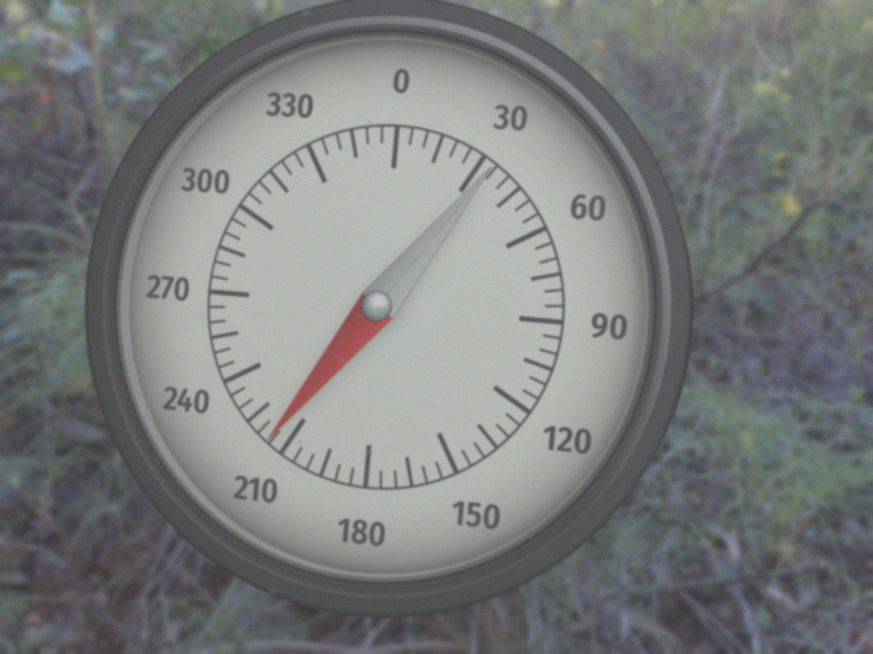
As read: 215 °
